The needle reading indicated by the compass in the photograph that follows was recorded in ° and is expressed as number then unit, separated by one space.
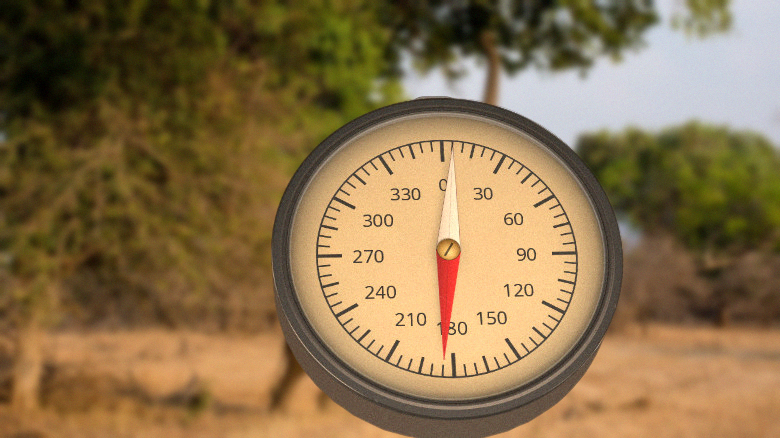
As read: 185 °
